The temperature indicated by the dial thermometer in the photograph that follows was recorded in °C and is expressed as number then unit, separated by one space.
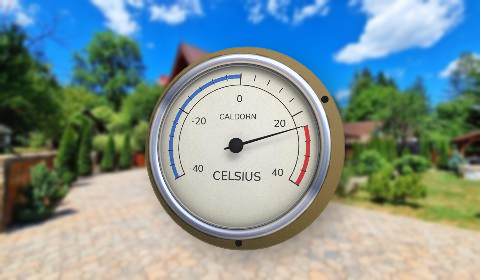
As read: 24 °C
